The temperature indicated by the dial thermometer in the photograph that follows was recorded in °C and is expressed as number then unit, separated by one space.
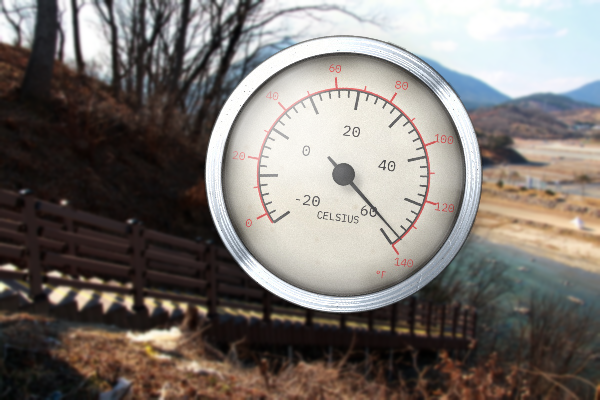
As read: 58 °C
